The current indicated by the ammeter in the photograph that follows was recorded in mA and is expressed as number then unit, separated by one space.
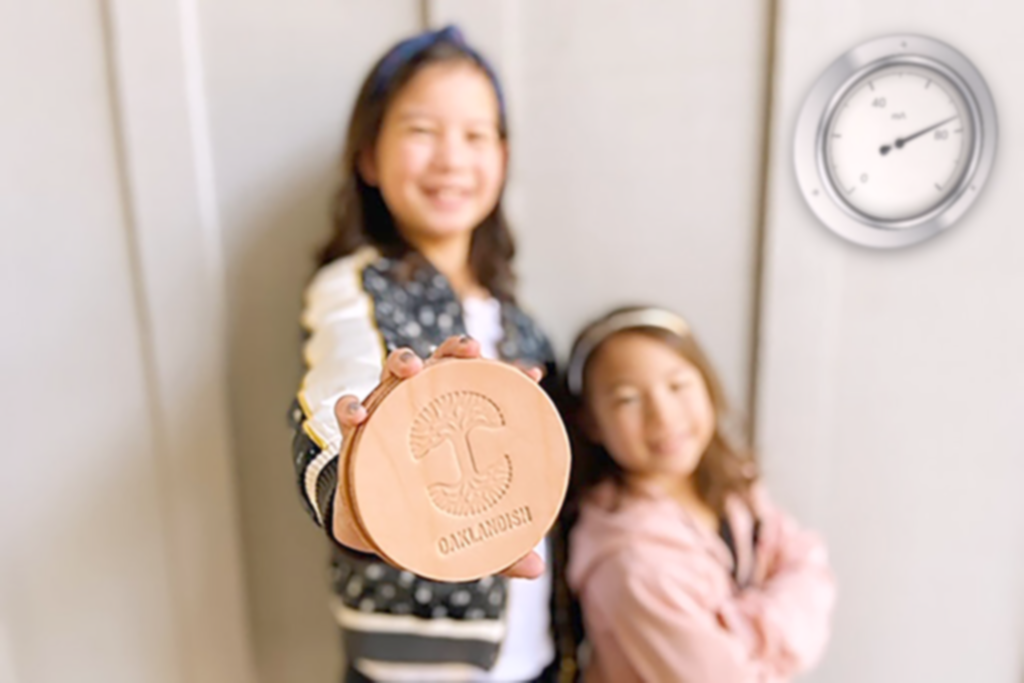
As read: 75 mA
